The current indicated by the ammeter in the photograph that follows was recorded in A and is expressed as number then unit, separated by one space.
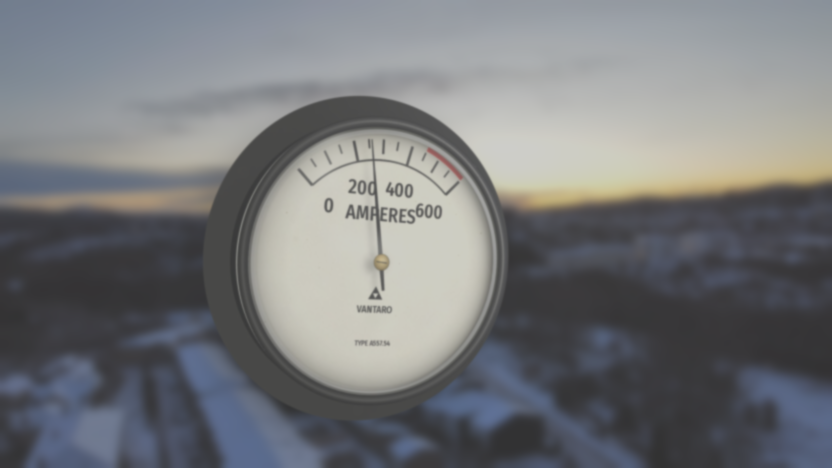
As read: 250 A
